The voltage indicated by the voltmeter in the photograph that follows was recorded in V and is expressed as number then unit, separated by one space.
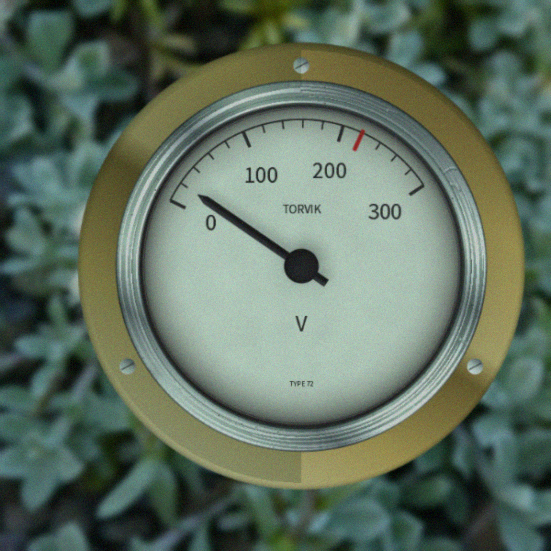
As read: 20 V
